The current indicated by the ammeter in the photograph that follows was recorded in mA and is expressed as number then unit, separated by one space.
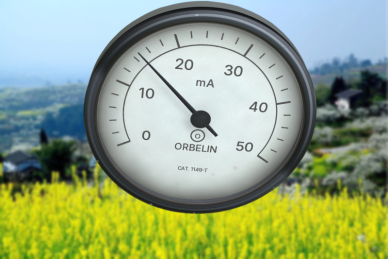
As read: 15 mA
